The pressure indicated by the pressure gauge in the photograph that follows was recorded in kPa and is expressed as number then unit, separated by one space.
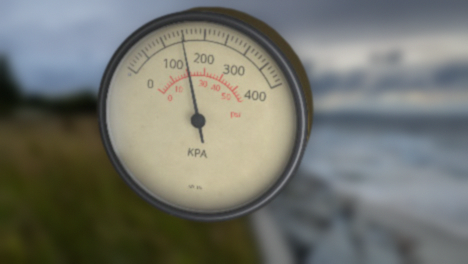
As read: 150 kPa
